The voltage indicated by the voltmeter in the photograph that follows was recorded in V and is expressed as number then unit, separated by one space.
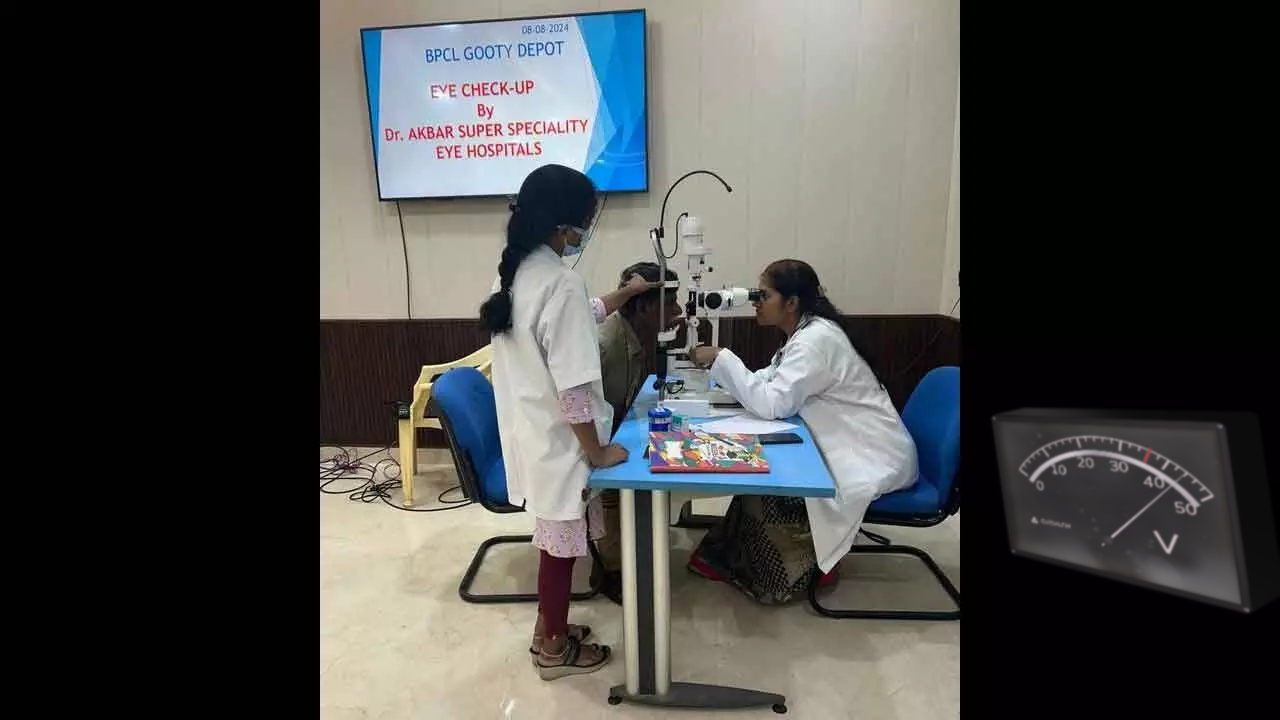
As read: 44 V
